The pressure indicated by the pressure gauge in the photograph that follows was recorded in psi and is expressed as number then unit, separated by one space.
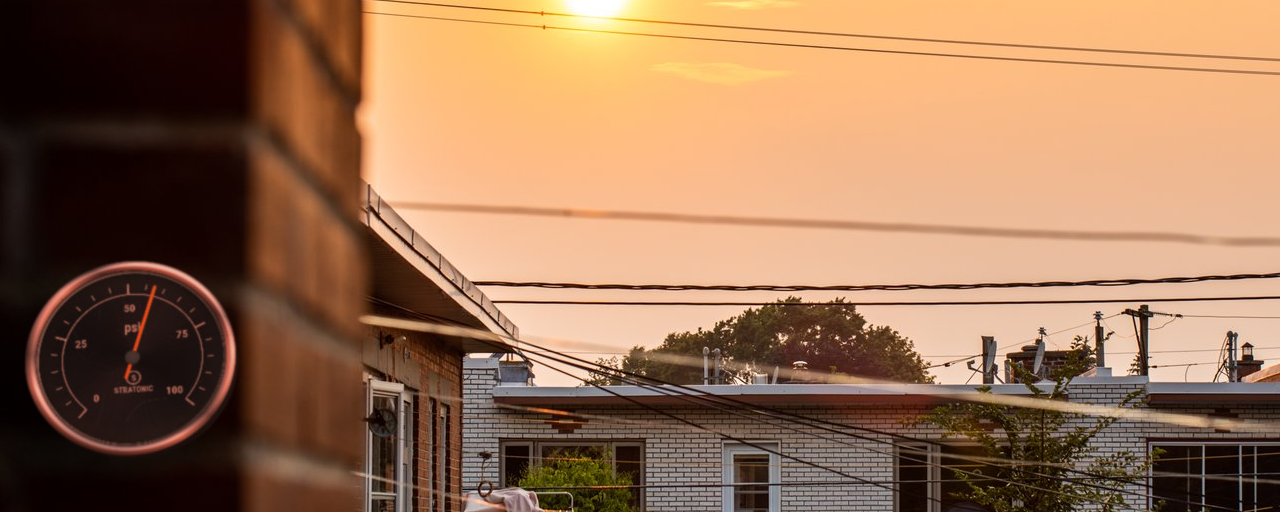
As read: 57.5 psi
